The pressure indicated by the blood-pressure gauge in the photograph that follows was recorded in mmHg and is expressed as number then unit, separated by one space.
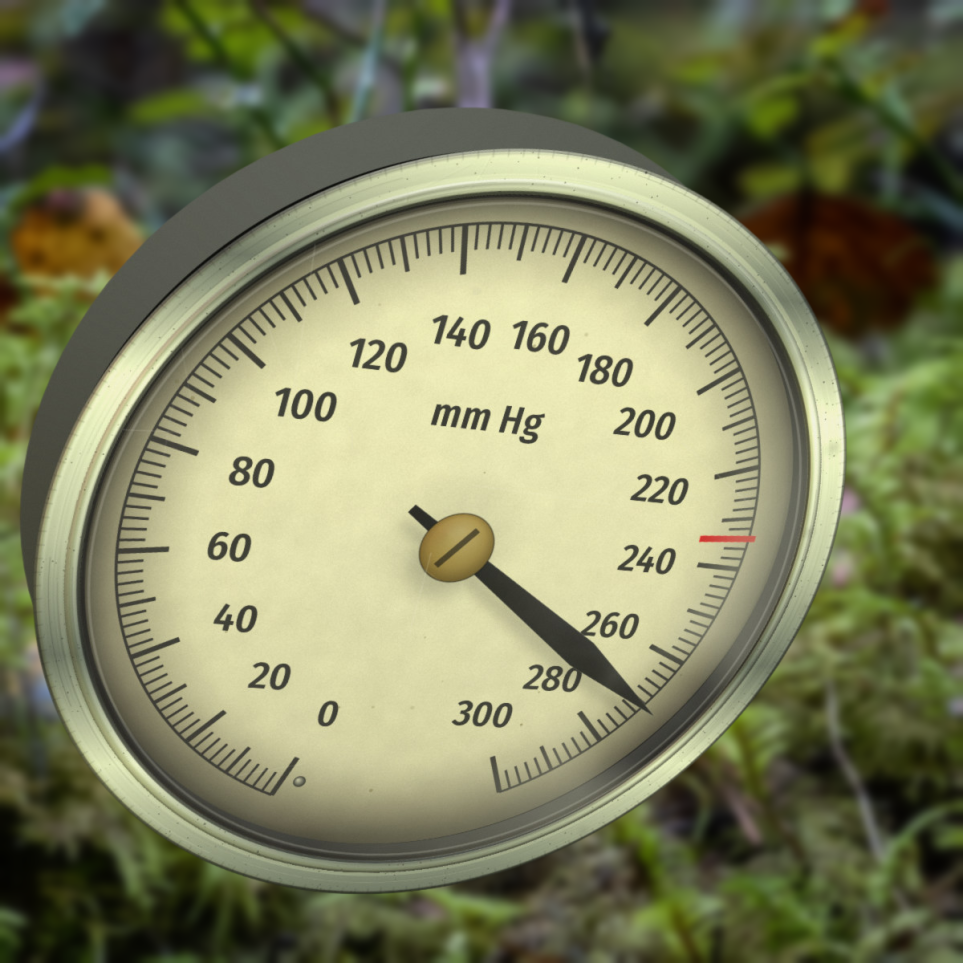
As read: 270 mmHg
